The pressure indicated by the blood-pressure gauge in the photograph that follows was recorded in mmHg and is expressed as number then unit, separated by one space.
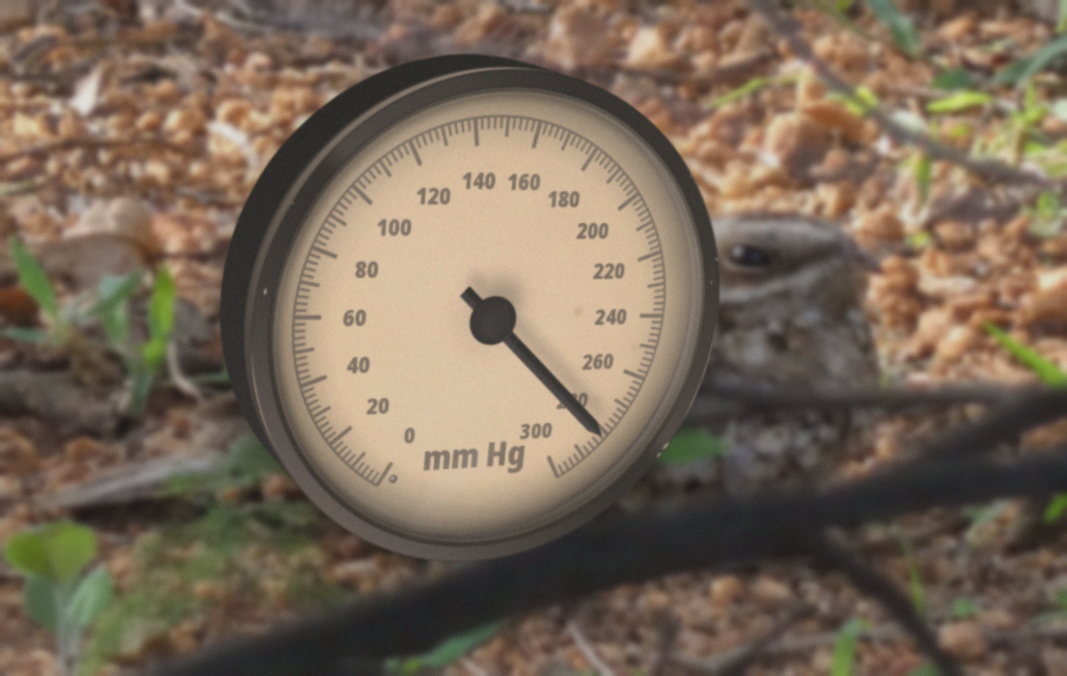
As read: 282 mmHg
